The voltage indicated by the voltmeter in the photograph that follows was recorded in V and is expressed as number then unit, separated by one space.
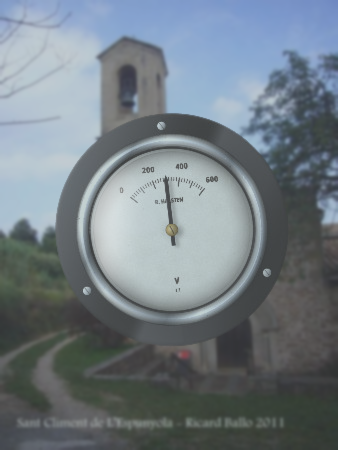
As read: 300 V
